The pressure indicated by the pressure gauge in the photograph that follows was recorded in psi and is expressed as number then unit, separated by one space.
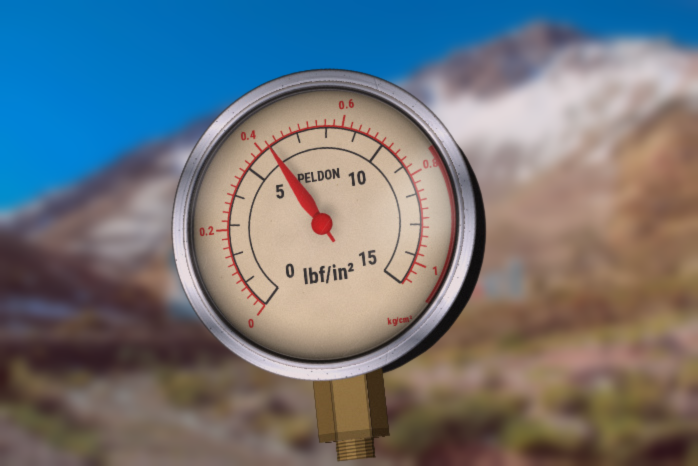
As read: 6 psi
